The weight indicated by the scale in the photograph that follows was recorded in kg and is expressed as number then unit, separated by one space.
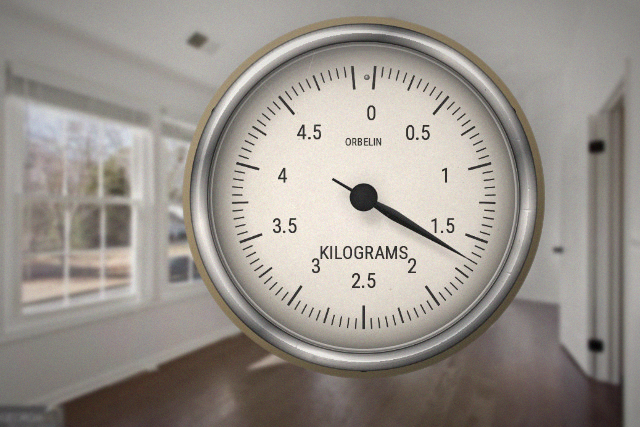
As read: 1.65 kg
